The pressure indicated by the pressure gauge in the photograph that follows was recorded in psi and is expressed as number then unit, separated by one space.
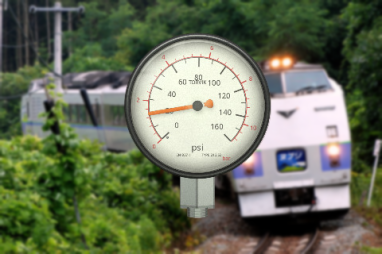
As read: 20 psi
